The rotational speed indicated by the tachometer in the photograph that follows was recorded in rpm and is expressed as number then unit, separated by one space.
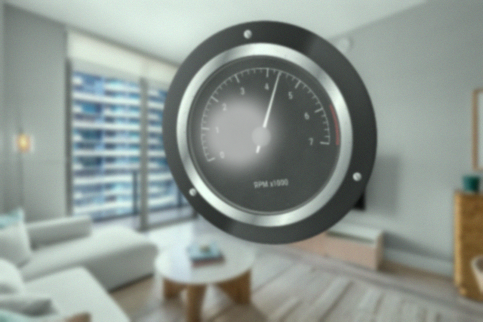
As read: 4400 rpm
